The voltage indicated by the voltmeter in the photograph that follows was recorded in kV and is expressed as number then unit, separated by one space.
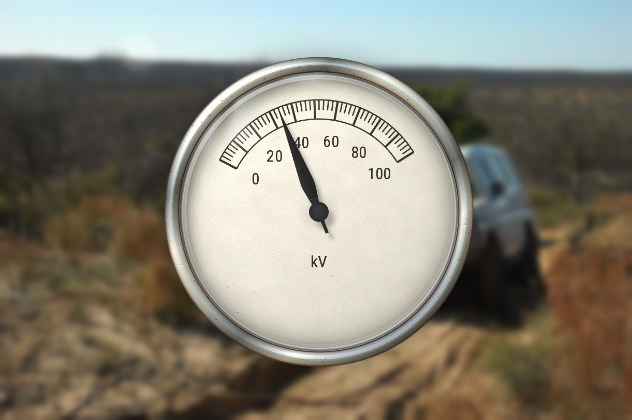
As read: 34 kV
